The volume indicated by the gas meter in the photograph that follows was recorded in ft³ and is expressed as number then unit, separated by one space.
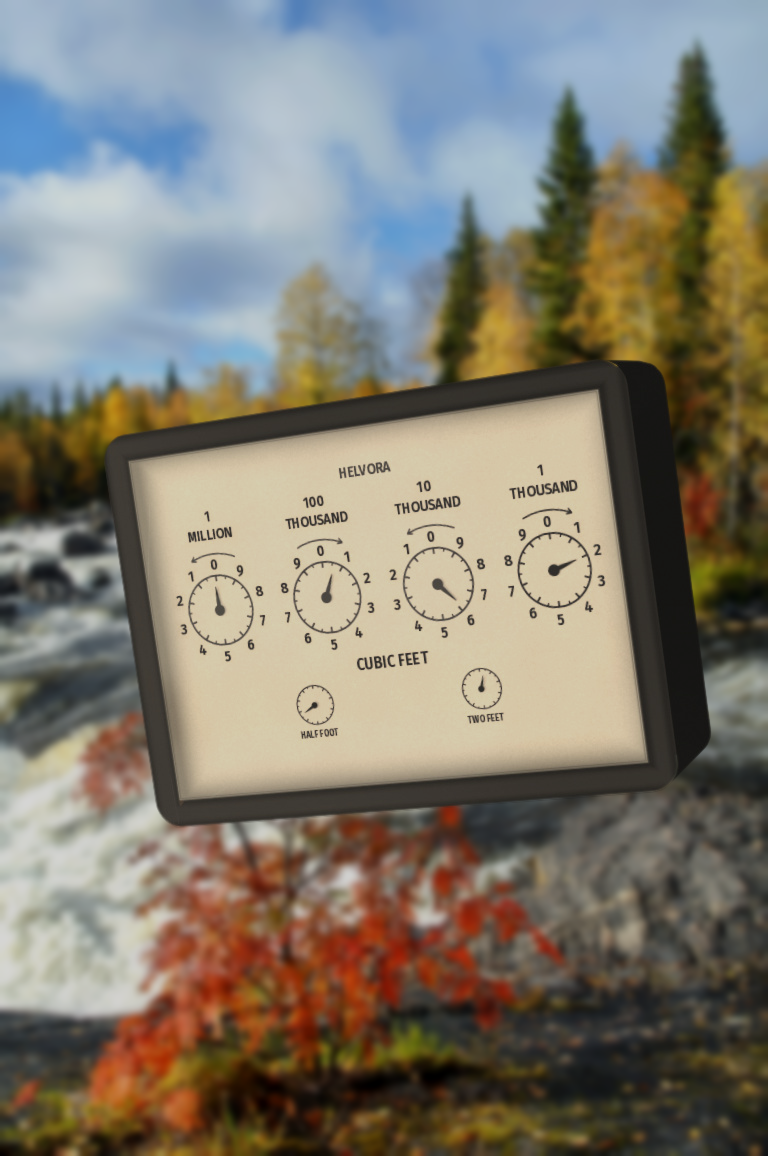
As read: 6200 ft³
